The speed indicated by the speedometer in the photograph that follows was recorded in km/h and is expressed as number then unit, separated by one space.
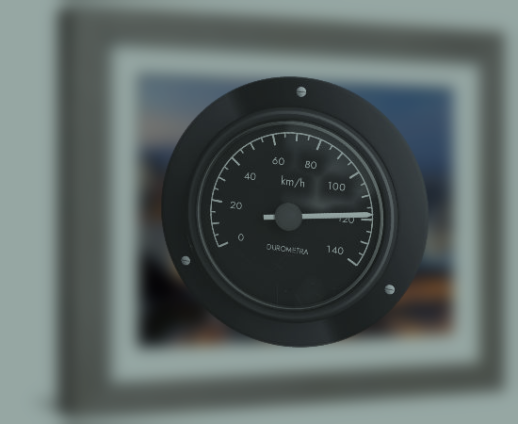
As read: 117.5 km/h
